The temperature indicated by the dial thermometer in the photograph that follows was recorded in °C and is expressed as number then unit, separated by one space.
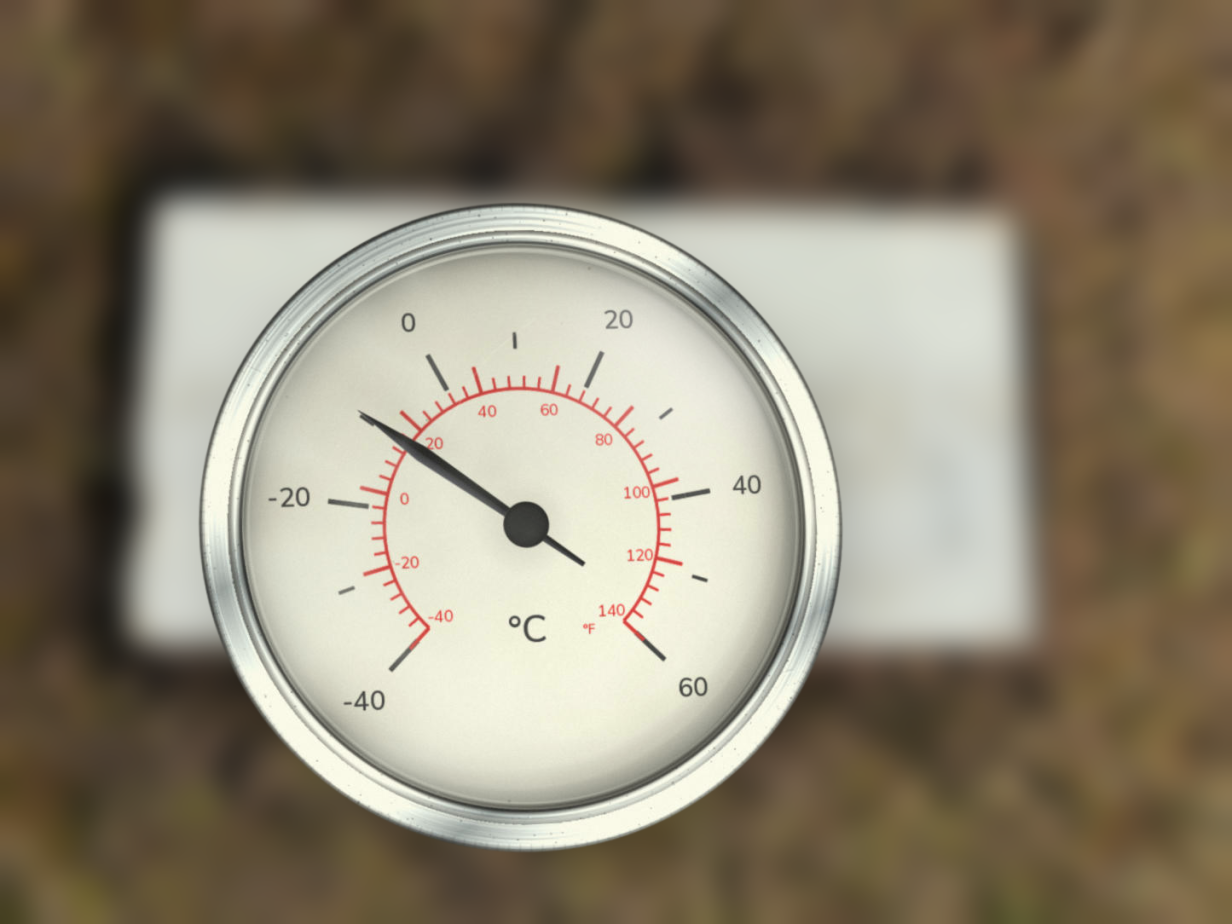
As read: -10 °C
